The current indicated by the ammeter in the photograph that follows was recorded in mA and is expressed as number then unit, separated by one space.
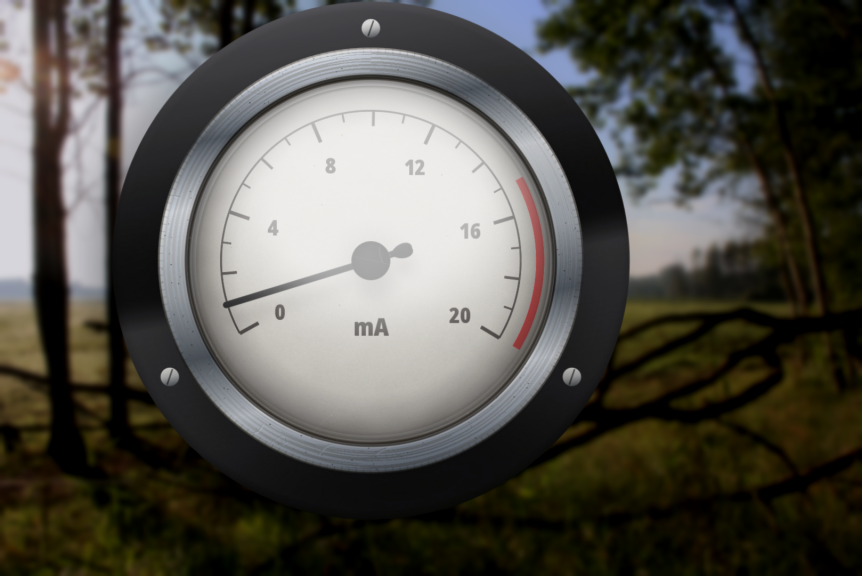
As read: 1 mA
